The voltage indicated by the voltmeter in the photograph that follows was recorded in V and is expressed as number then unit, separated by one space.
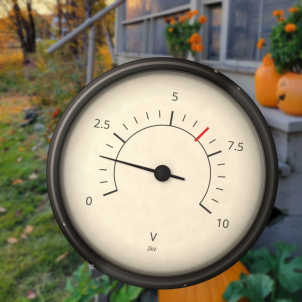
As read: 1.5 V
